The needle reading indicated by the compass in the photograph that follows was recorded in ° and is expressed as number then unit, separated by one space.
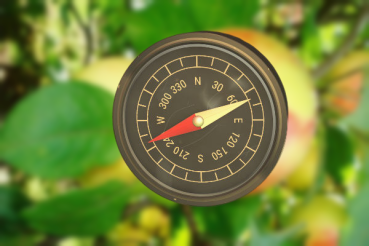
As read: 247.5 °
